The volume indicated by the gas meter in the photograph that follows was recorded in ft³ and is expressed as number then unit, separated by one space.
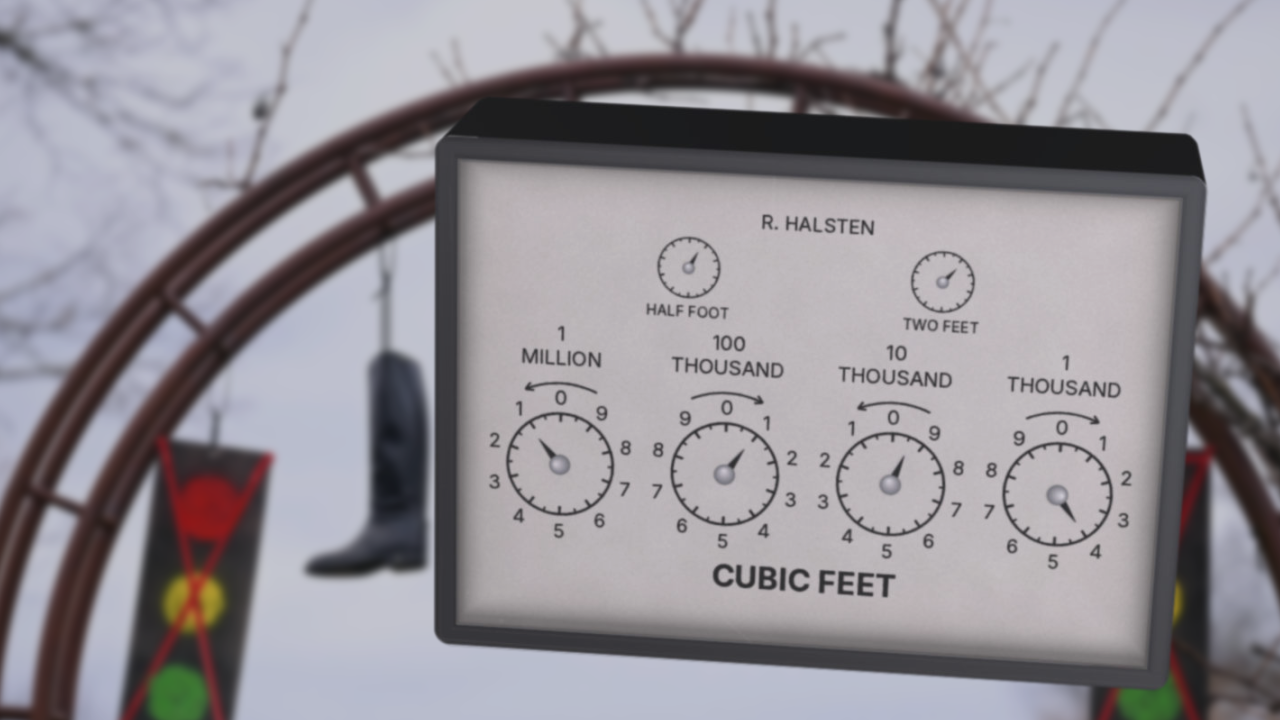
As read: 109400 ft³
